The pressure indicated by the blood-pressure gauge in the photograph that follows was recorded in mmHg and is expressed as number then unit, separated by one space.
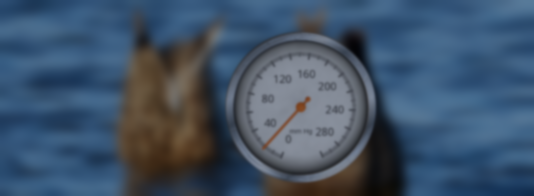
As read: 20 mmHg
